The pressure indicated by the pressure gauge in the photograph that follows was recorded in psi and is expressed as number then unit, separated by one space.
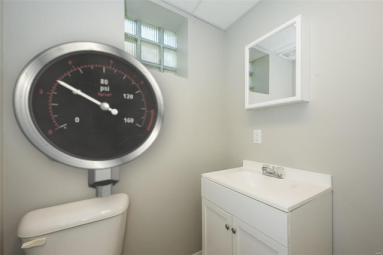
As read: 40 psi
